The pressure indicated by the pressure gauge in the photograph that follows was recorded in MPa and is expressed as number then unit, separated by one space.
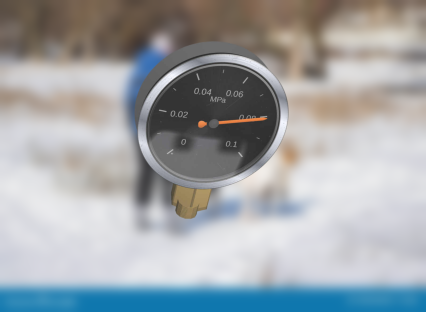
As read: 0.08 MPa
